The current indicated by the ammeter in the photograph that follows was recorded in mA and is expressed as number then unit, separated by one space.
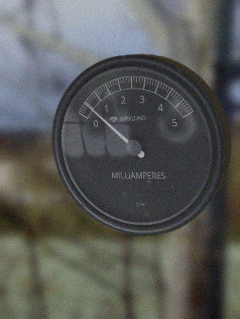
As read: 0.5 mA
